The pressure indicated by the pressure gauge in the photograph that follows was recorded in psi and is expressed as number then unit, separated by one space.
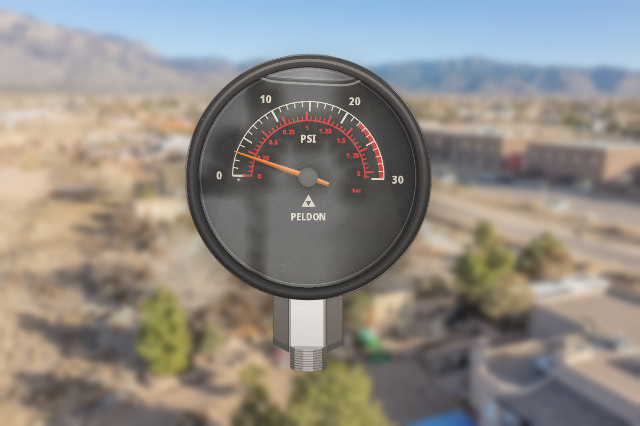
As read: 3 psi
